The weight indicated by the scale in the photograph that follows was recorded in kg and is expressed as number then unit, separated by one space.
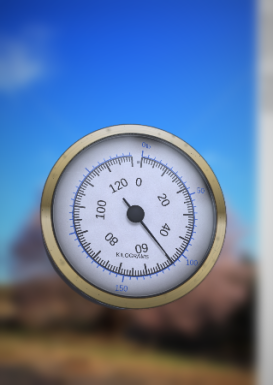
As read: 50 kg
